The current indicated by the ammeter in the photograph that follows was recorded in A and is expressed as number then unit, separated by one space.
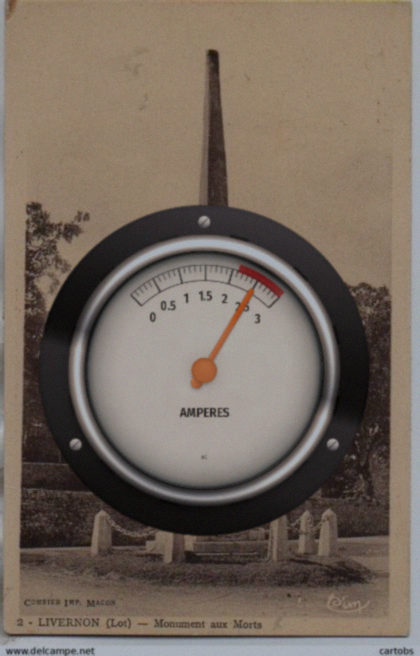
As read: 2.5 A
